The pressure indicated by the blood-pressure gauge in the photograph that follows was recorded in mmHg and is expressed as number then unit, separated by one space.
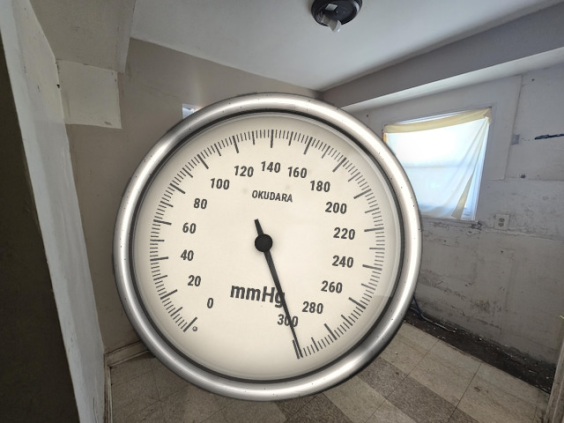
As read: 298 mmHg
